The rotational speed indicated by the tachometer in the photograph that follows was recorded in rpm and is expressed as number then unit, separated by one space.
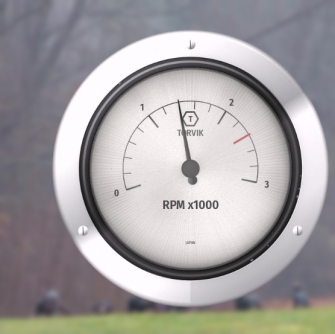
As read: 1400 rpm
